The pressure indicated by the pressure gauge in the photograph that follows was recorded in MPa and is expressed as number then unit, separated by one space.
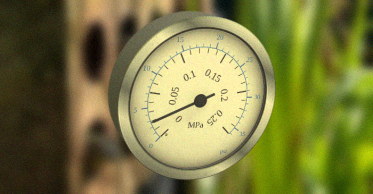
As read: 0.02 MPa
